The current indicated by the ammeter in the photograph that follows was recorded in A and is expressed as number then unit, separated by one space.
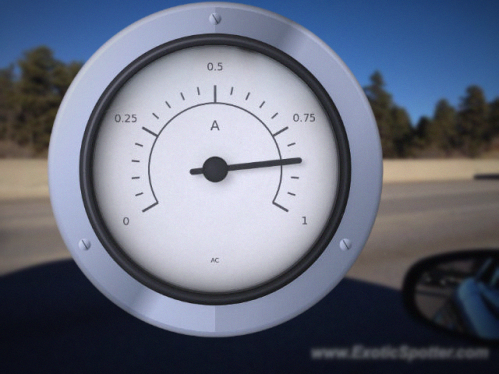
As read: 0.85 A
